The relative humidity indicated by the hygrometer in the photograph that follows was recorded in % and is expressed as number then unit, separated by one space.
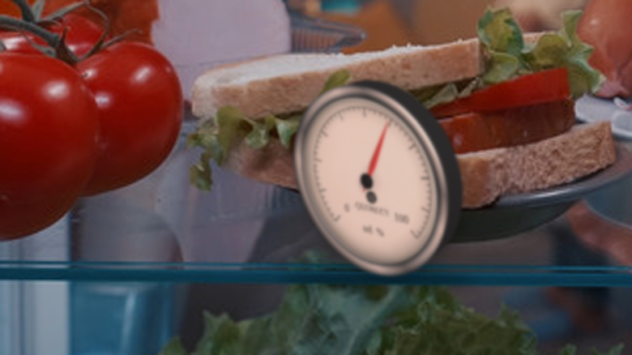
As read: 60 %
